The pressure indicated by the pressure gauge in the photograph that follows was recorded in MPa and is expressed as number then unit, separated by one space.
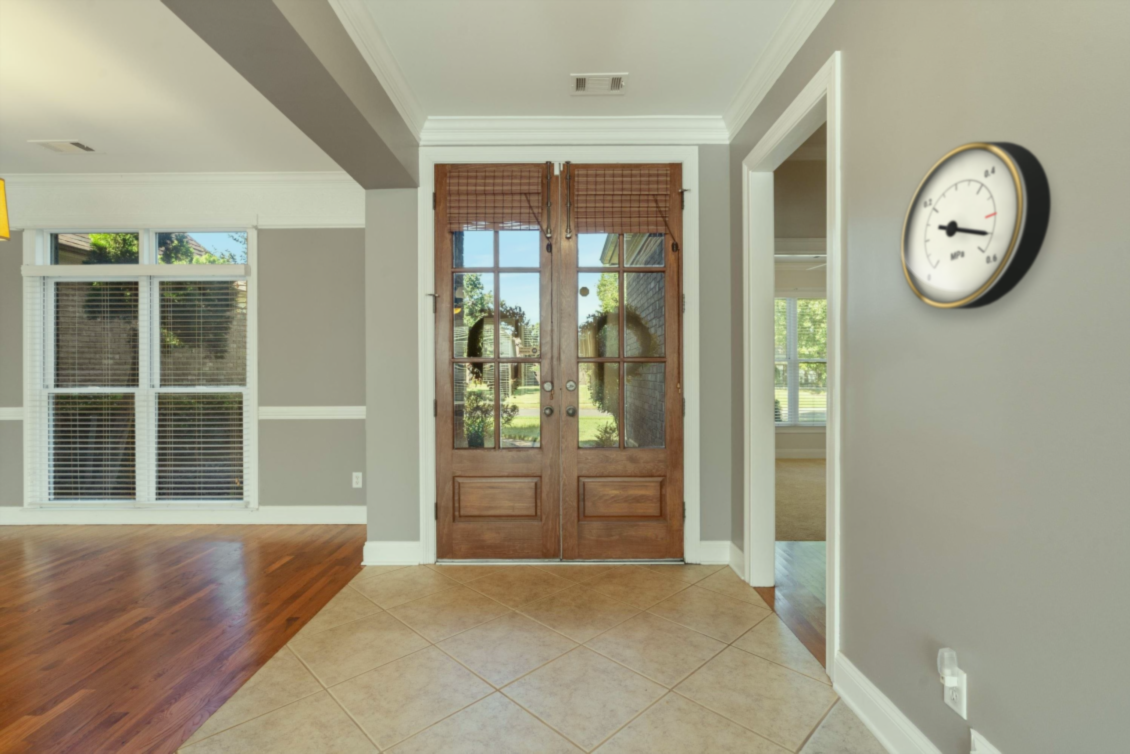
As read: 0.55 MPa
